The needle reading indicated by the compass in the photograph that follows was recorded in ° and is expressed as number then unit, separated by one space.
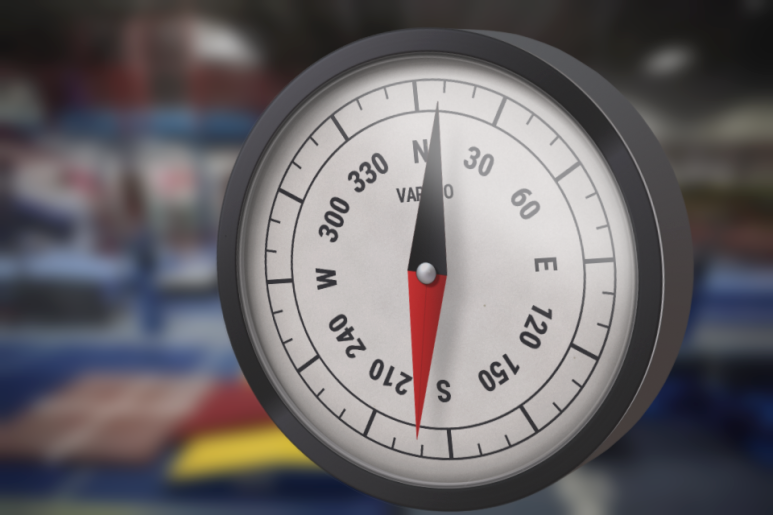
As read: 190 °
